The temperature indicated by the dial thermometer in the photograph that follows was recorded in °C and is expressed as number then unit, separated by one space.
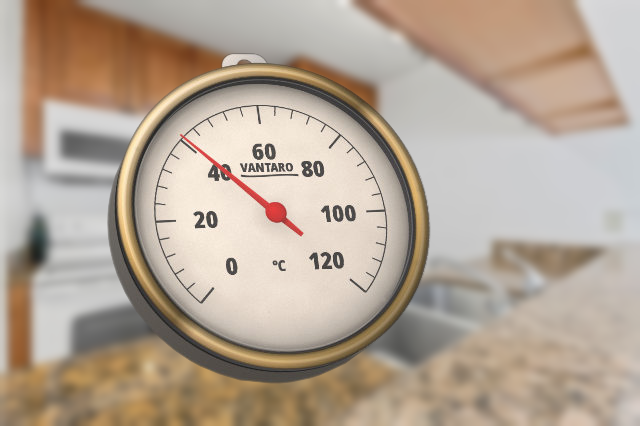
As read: 40 °C
